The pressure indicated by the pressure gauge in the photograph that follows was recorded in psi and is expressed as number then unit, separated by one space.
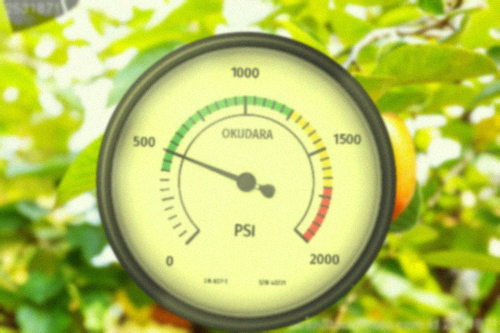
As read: 500 psi
